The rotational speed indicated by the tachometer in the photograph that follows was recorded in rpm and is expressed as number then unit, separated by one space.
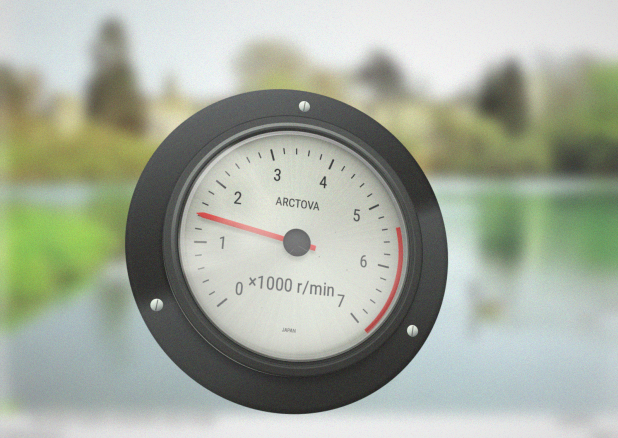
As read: 1400 rpm
